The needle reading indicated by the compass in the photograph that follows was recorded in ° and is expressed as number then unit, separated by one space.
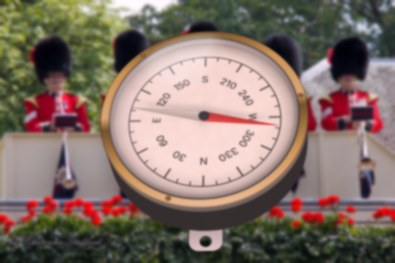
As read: 280 °
